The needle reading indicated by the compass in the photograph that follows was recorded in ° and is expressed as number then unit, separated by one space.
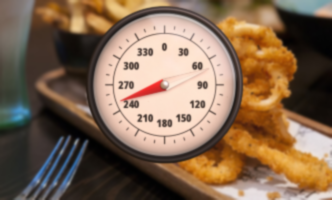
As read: 250 °
